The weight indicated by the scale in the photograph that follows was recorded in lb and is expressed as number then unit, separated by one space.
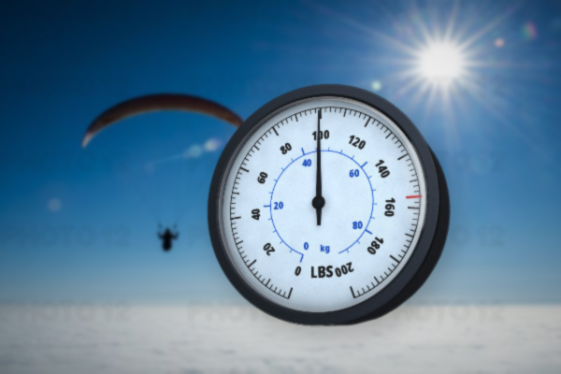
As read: 100 lb
